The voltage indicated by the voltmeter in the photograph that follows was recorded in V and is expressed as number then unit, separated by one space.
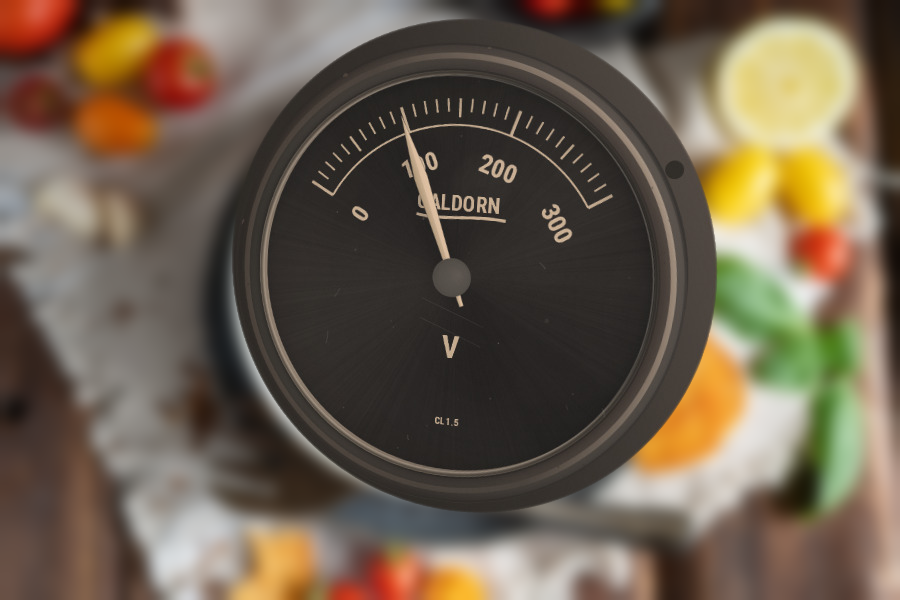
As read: 100 V
